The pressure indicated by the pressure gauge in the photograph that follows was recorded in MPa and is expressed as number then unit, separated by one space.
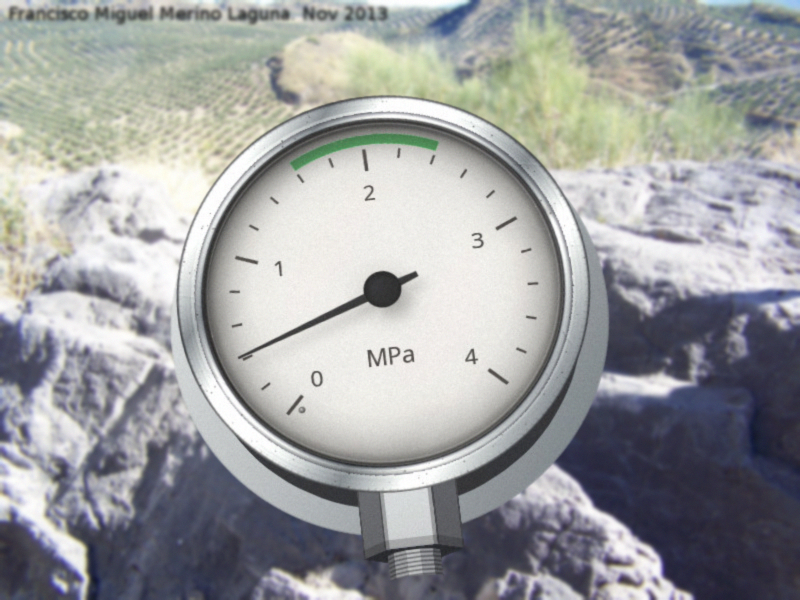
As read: 0.4 MPa
